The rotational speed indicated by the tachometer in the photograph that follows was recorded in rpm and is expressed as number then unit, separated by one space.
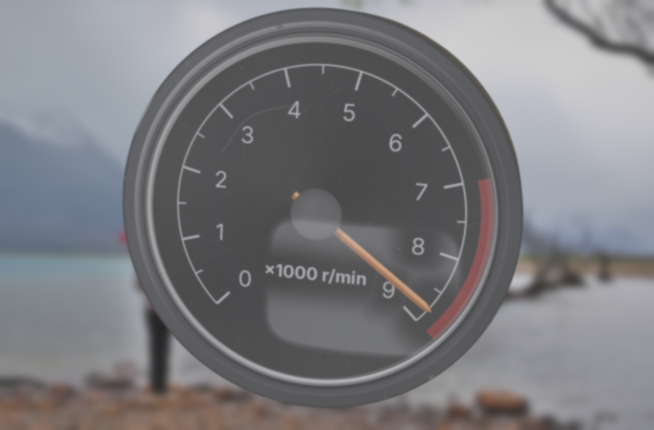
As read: 8750 rpm
